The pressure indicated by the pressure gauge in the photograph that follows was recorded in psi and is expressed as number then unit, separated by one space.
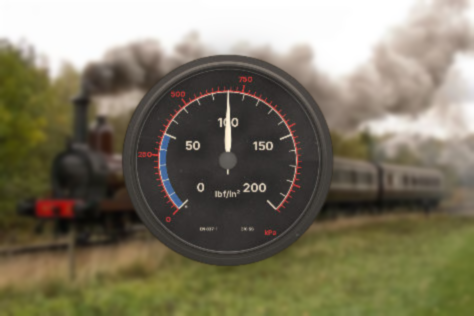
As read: 100 psi
